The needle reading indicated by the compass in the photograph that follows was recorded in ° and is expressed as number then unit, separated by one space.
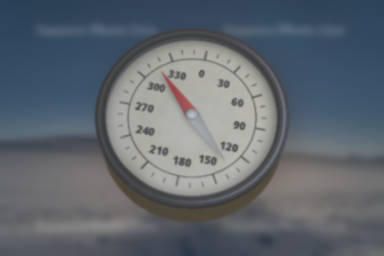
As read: 315 °
